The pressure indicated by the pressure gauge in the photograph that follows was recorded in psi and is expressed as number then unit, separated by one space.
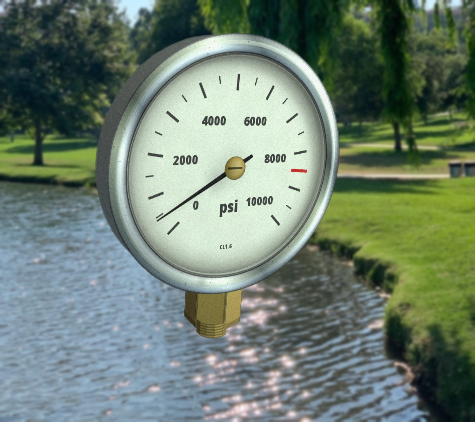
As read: 500 psi
